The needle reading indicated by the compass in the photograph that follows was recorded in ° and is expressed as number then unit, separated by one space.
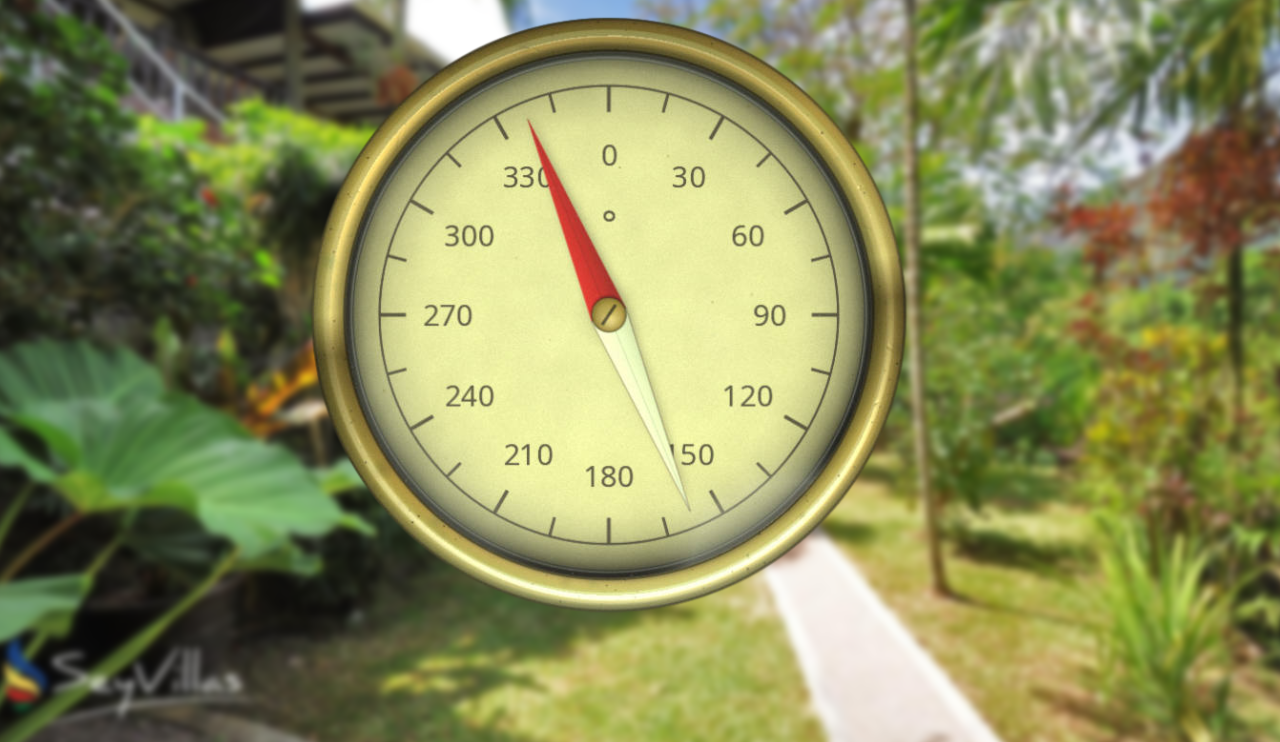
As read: 337.5 °
